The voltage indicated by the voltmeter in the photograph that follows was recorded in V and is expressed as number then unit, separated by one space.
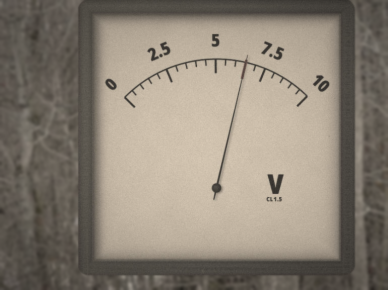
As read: 6.5 V
